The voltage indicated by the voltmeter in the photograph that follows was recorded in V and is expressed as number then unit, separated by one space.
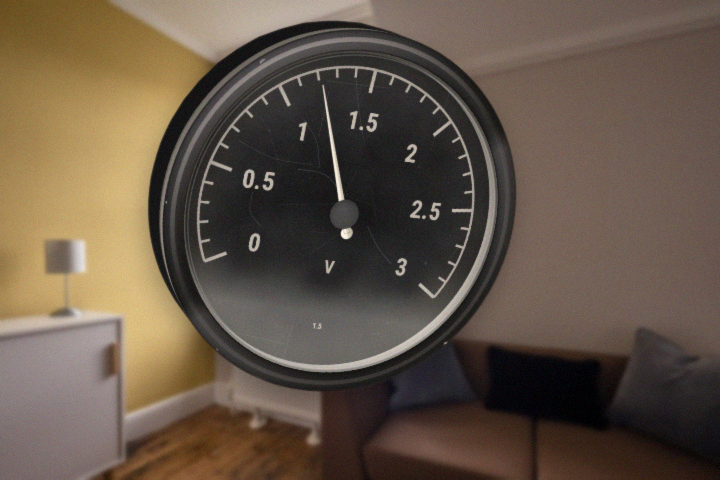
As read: 1.2 V
